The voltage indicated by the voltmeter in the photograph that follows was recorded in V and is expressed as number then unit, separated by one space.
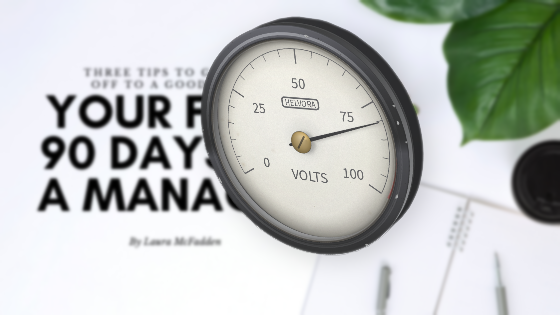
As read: 80 V
